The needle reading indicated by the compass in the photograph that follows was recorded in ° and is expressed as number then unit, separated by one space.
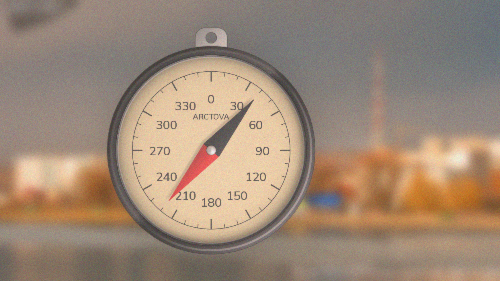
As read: 220 °
